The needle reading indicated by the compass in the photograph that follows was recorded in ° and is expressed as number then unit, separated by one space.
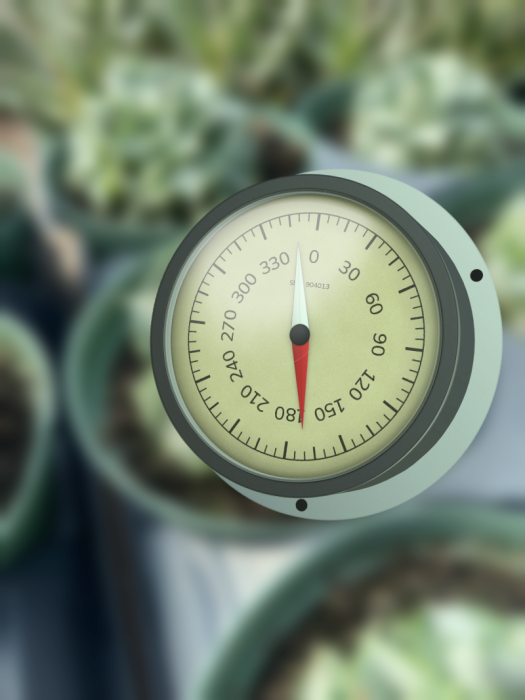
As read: 170 °
